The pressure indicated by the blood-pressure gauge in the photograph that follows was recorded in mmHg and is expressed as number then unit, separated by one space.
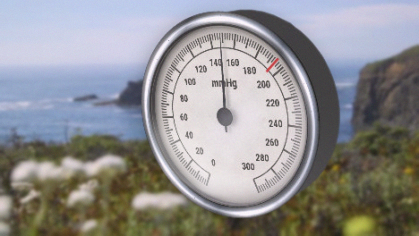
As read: 150 mmHg
